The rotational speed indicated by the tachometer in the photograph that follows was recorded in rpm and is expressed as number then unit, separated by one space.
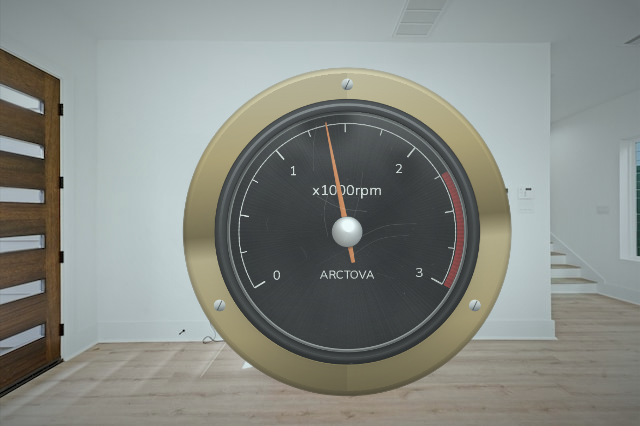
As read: 1375 rpm
